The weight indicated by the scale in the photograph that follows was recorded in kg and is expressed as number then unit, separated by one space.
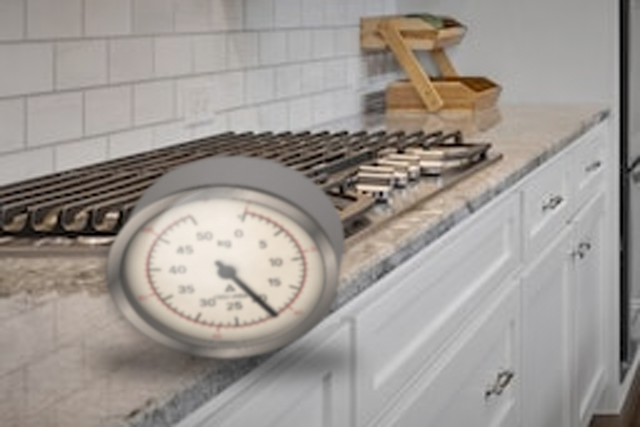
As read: 20 kg
